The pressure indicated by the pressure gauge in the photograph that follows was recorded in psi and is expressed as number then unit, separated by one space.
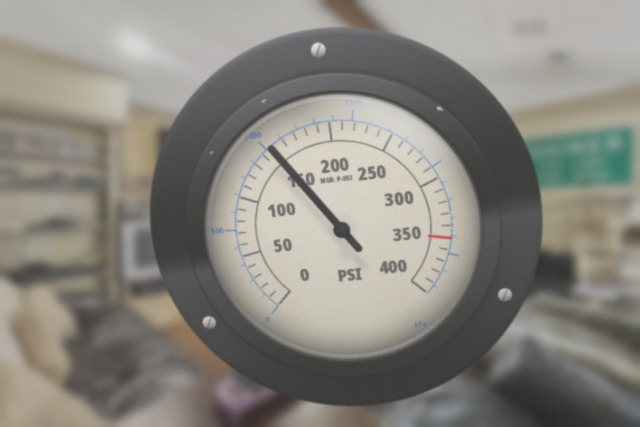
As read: 150 psi
